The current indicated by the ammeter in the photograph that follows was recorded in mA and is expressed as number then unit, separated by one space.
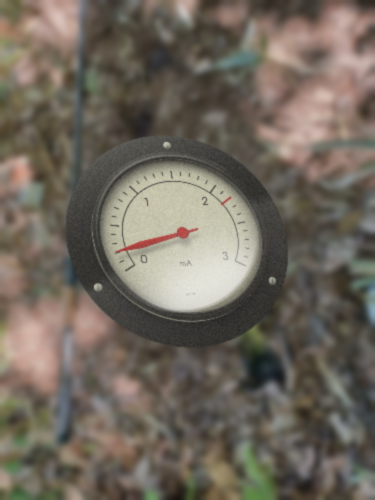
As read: 0.2 mA
